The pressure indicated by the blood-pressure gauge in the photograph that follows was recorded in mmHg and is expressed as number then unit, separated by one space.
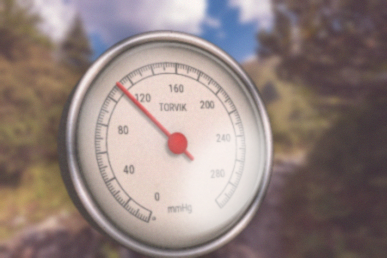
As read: 110 mmHg
